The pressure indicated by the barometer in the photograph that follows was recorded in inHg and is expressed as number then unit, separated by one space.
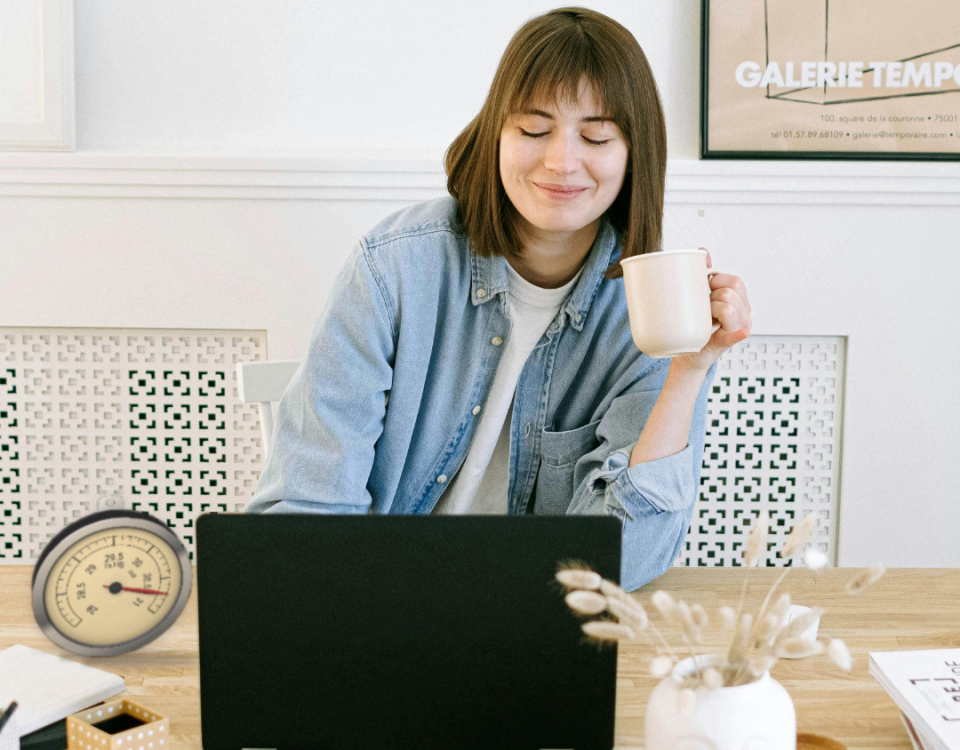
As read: 30.7 inHg
